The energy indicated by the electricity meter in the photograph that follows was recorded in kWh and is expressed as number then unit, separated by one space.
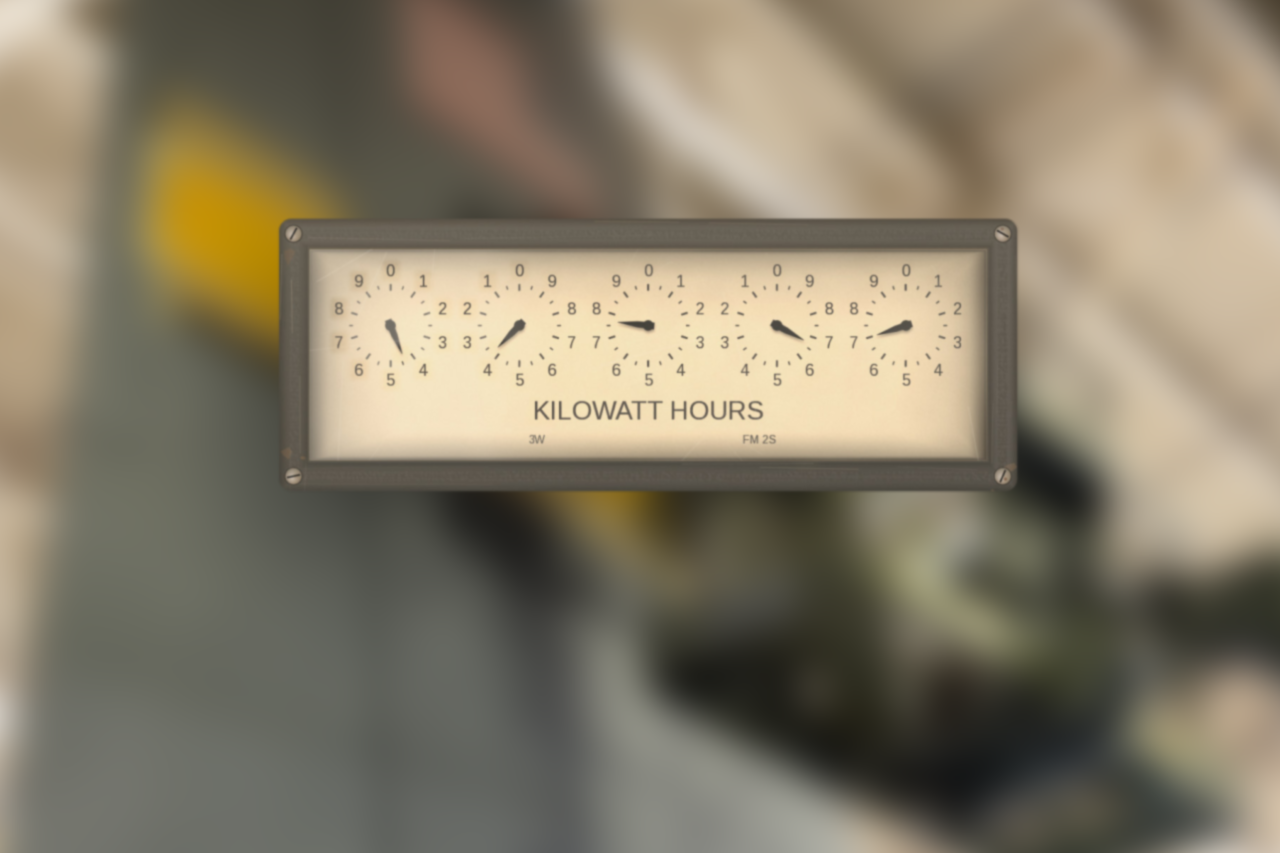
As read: 43767 kWh
